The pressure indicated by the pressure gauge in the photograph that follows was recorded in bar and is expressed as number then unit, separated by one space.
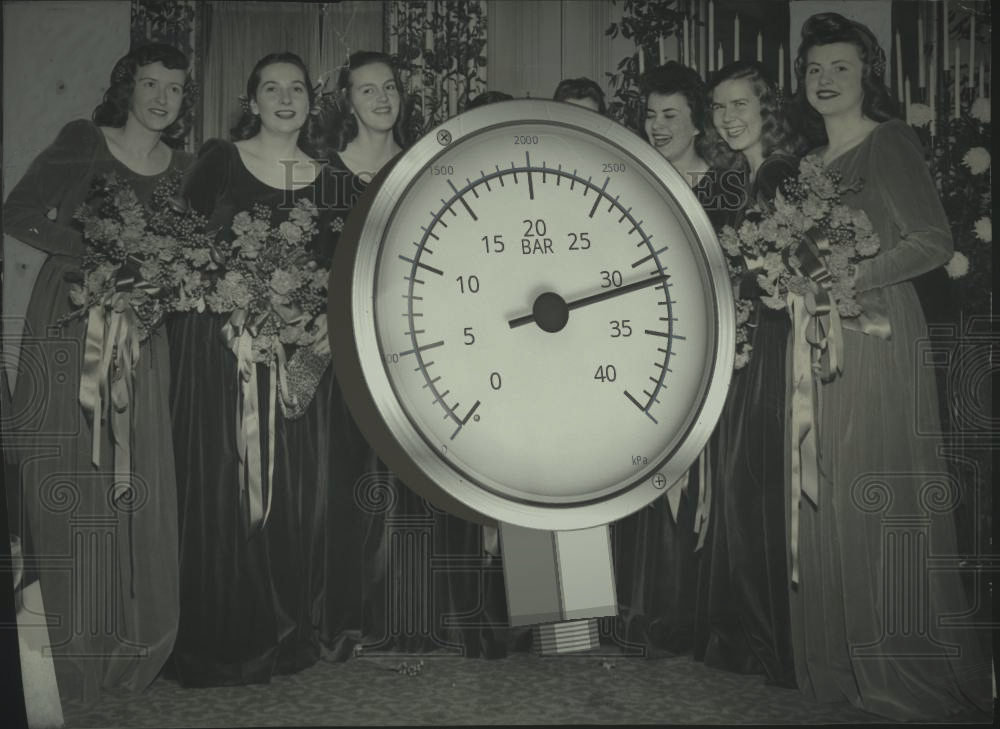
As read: 31.5 bar
